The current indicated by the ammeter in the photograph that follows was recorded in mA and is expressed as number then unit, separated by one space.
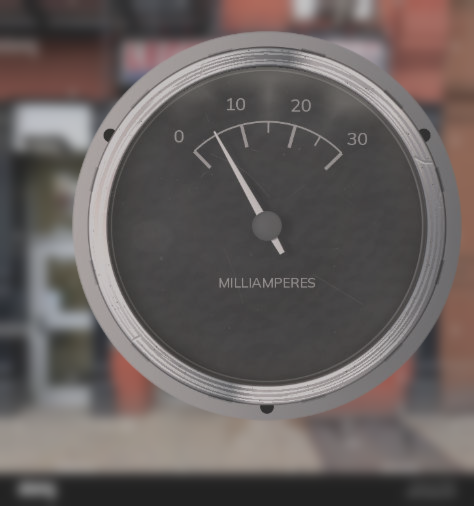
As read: 5 mA
